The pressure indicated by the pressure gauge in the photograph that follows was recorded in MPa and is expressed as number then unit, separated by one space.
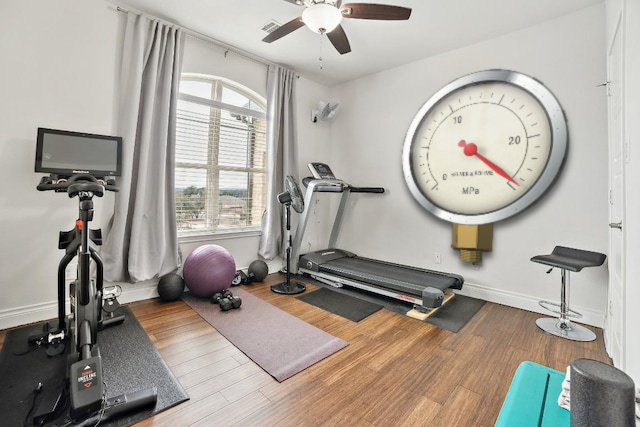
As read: 24.5 MPa
